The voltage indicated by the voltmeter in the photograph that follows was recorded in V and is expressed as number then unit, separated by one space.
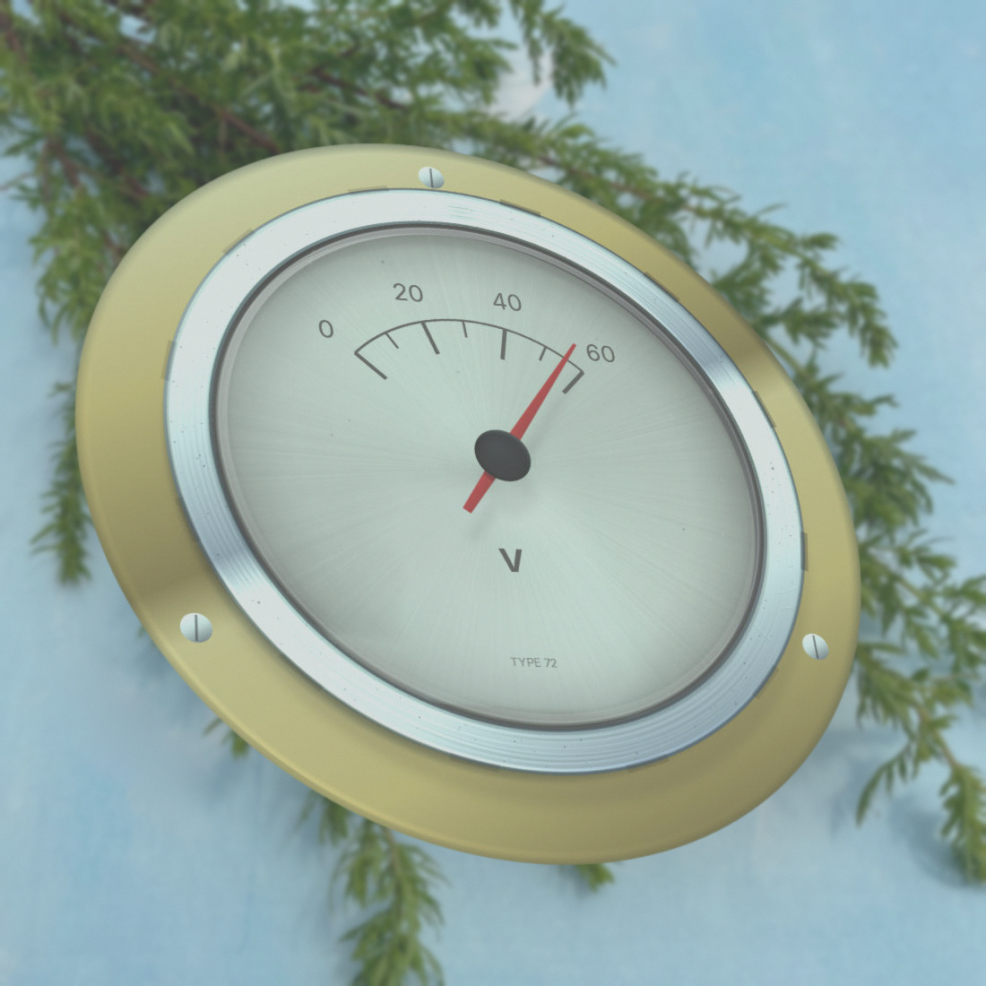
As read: 55 V
